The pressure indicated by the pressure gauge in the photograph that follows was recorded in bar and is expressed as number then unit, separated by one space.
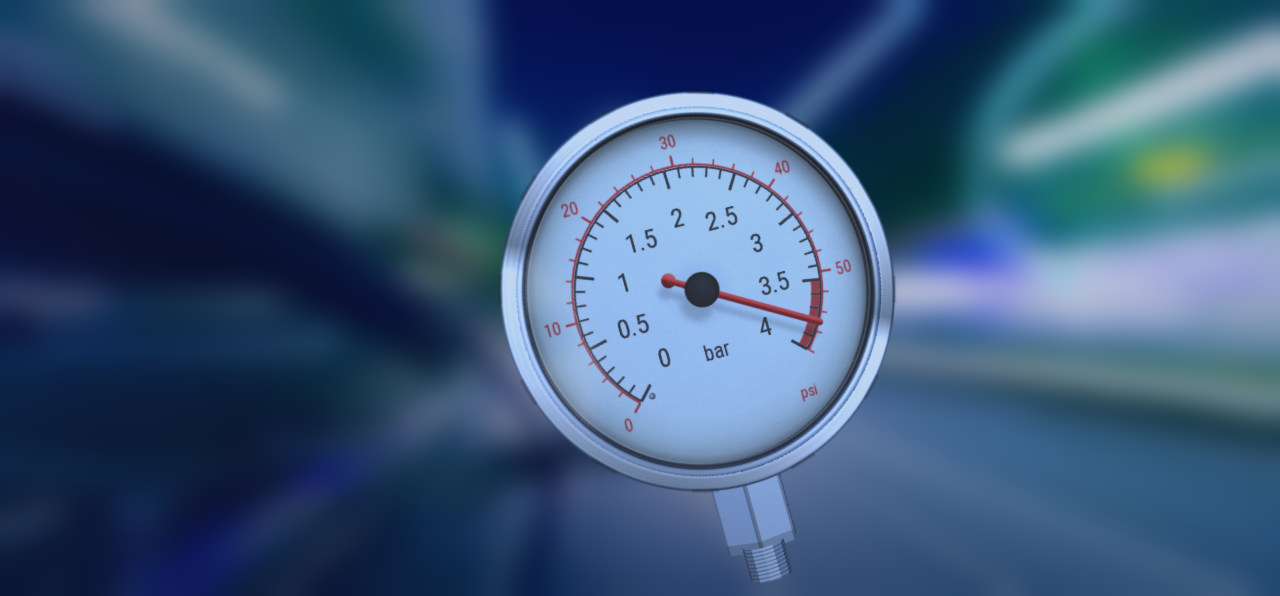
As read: 3.8 bar
